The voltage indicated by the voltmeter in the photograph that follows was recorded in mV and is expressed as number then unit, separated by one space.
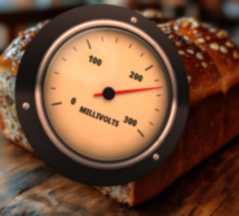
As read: 230 mV
